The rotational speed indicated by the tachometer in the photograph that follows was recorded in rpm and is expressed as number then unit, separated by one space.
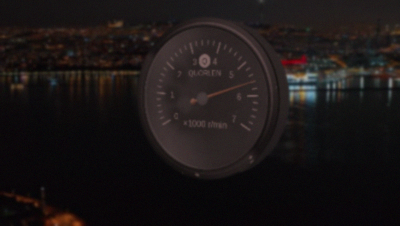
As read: 5600 rpm
